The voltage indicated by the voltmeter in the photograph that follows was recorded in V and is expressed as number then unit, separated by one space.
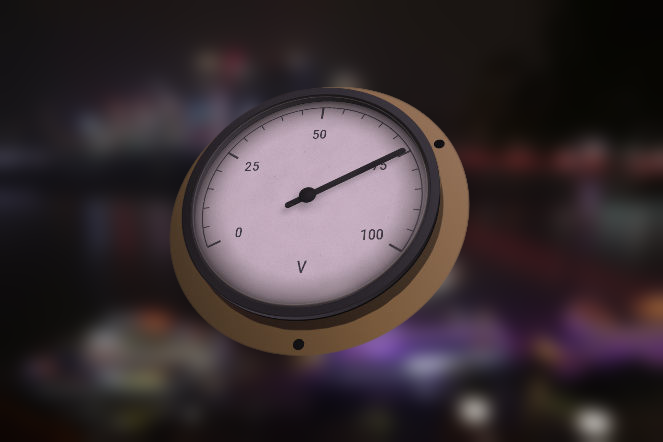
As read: 75 V
